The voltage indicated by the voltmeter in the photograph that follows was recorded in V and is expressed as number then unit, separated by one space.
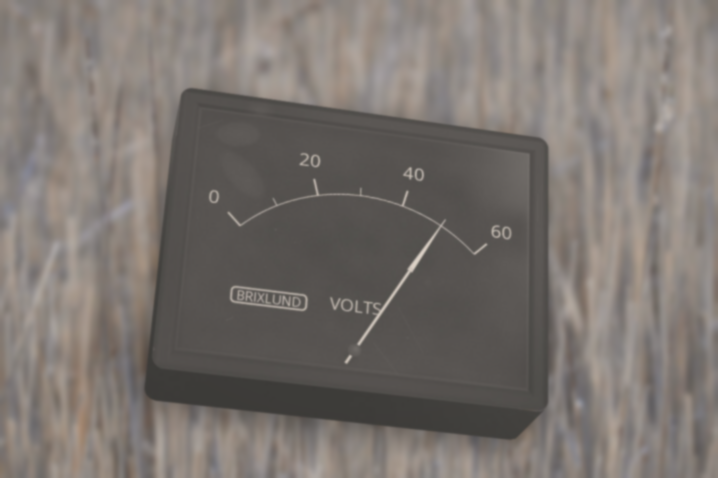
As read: 50 V
